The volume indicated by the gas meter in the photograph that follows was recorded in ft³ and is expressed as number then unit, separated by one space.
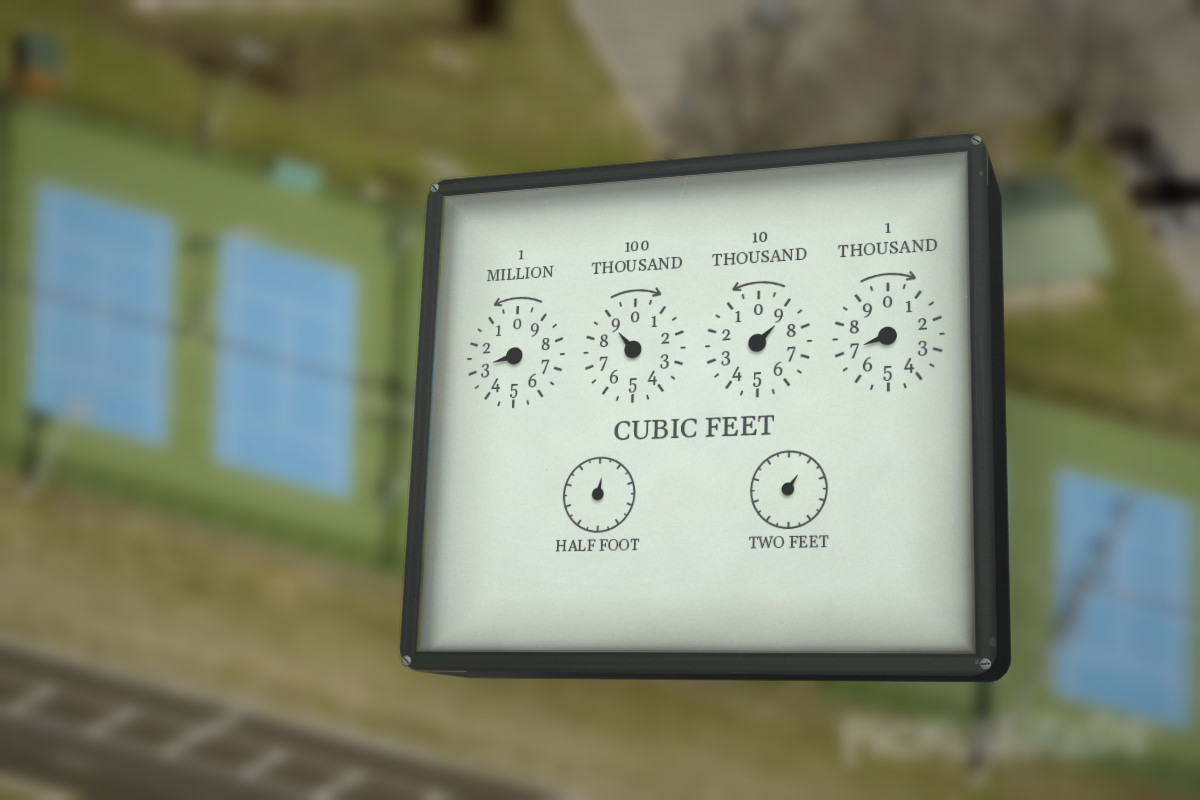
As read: 288700 ft³
